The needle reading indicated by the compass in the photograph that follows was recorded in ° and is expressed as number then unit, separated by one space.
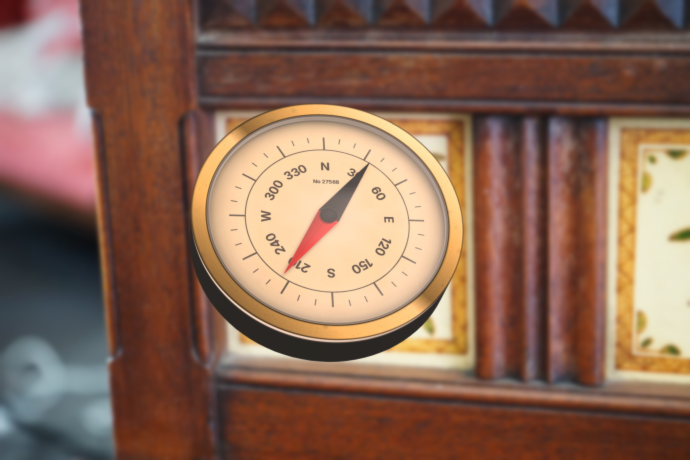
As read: 215 °
